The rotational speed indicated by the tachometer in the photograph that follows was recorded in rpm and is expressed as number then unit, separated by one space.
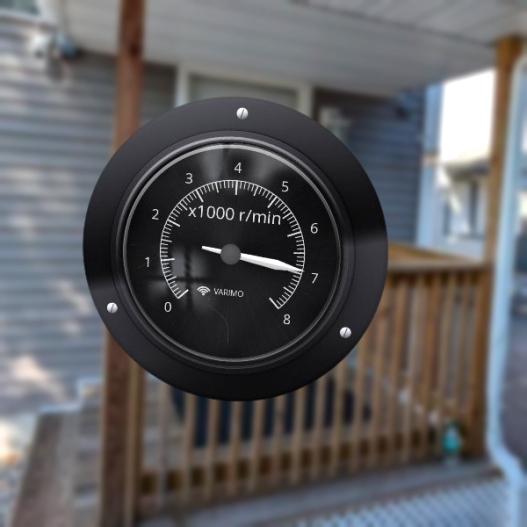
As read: 6900 rpm
